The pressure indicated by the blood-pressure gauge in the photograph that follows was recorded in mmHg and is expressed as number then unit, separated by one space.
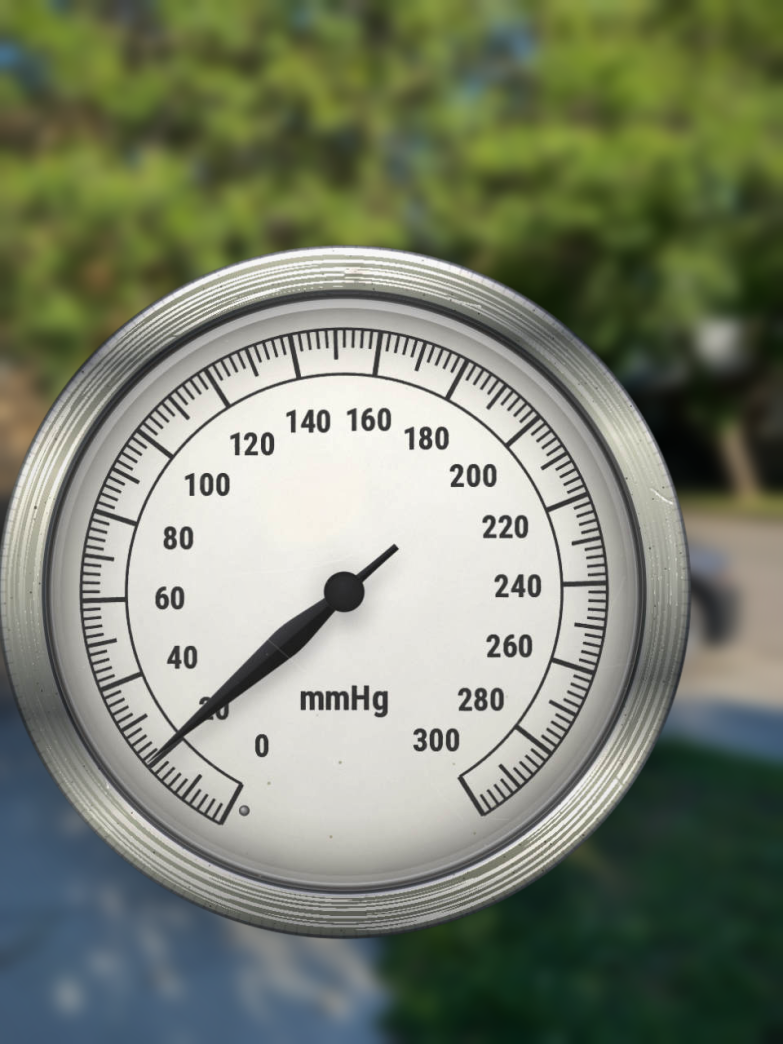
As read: 21 mmHg
